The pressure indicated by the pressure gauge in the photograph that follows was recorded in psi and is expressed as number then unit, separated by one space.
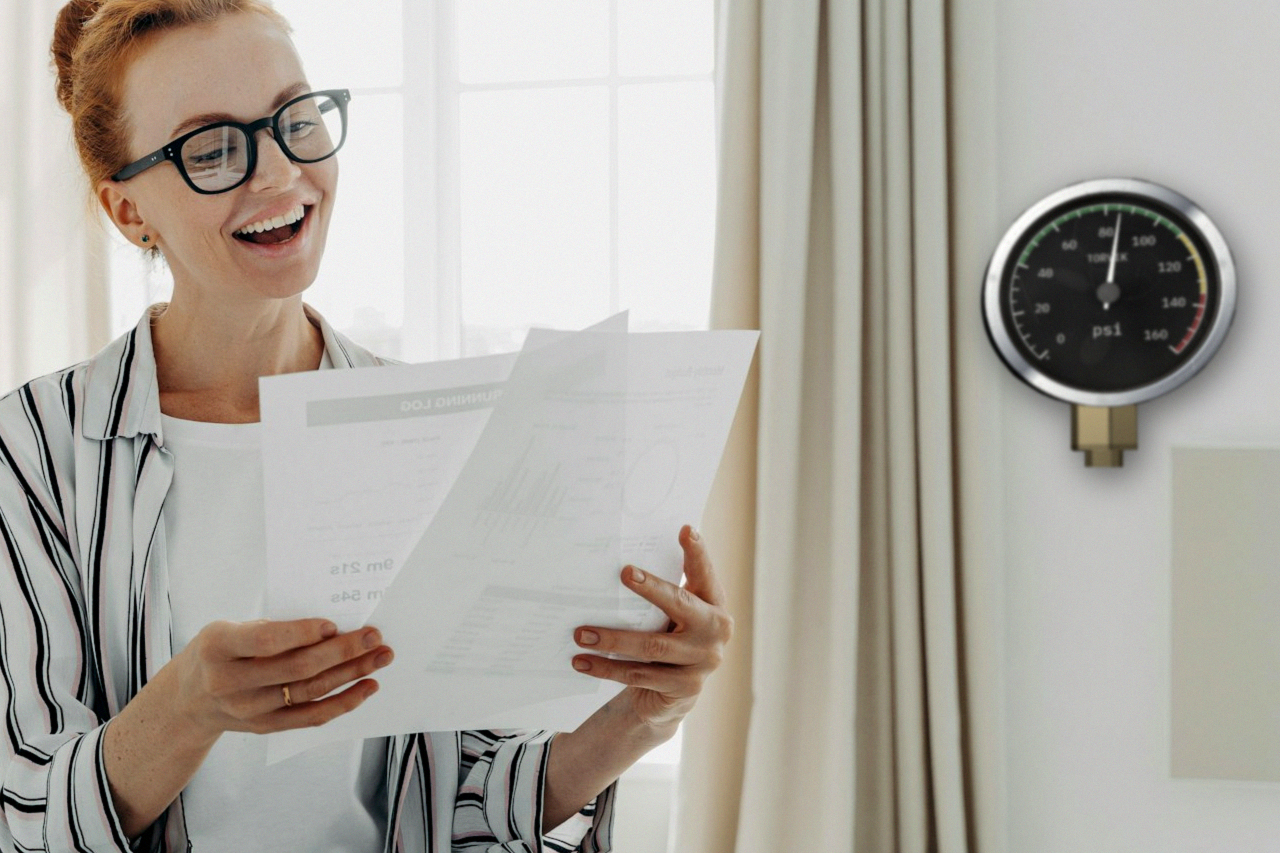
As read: 85 psi
